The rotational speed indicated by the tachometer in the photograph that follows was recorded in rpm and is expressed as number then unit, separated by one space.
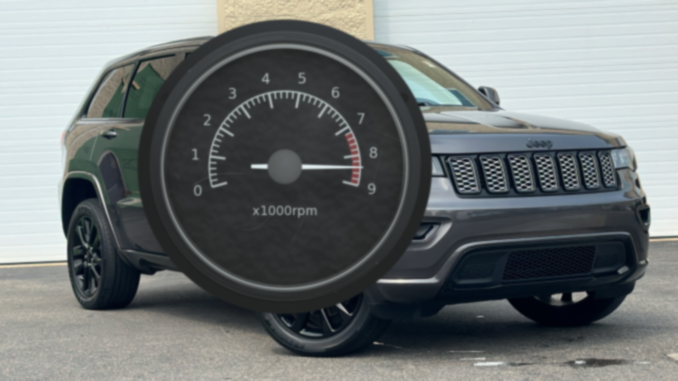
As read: 8400 rpm
